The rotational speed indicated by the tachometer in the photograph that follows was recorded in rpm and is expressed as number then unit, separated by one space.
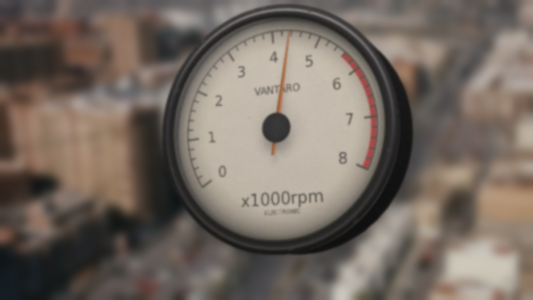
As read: 4400 rpm
